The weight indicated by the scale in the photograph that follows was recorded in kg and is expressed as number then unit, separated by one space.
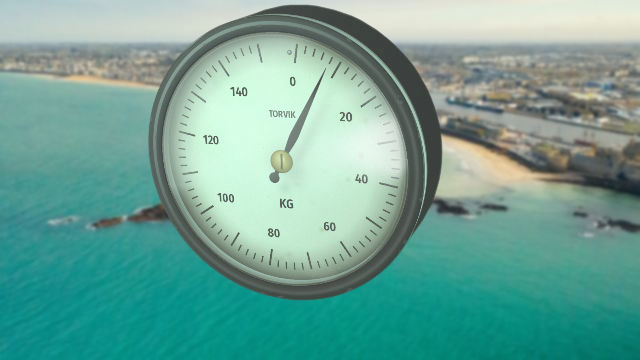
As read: 8 kg
